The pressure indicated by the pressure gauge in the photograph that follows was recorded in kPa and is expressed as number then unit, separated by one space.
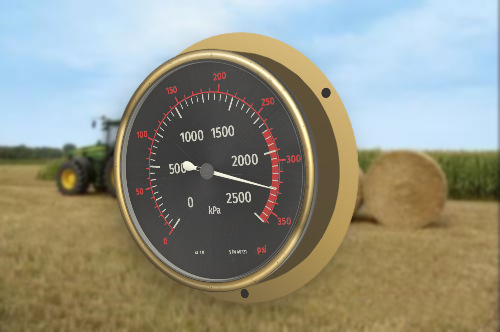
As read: 2250 kPa
